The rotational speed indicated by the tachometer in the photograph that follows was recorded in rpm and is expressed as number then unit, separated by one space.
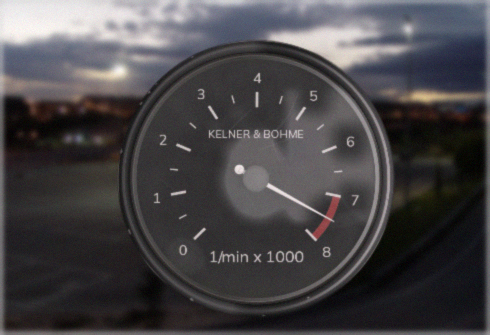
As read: 7500 rpm
